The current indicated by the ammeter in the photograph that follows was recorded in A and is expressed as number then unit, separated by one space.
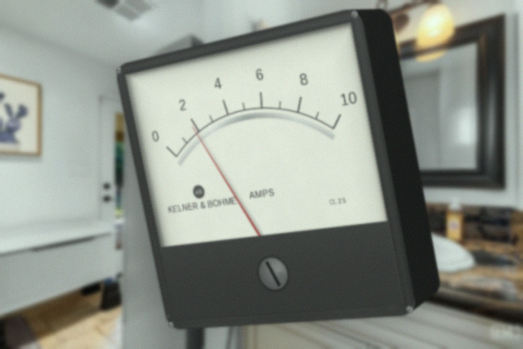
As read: 2 A
